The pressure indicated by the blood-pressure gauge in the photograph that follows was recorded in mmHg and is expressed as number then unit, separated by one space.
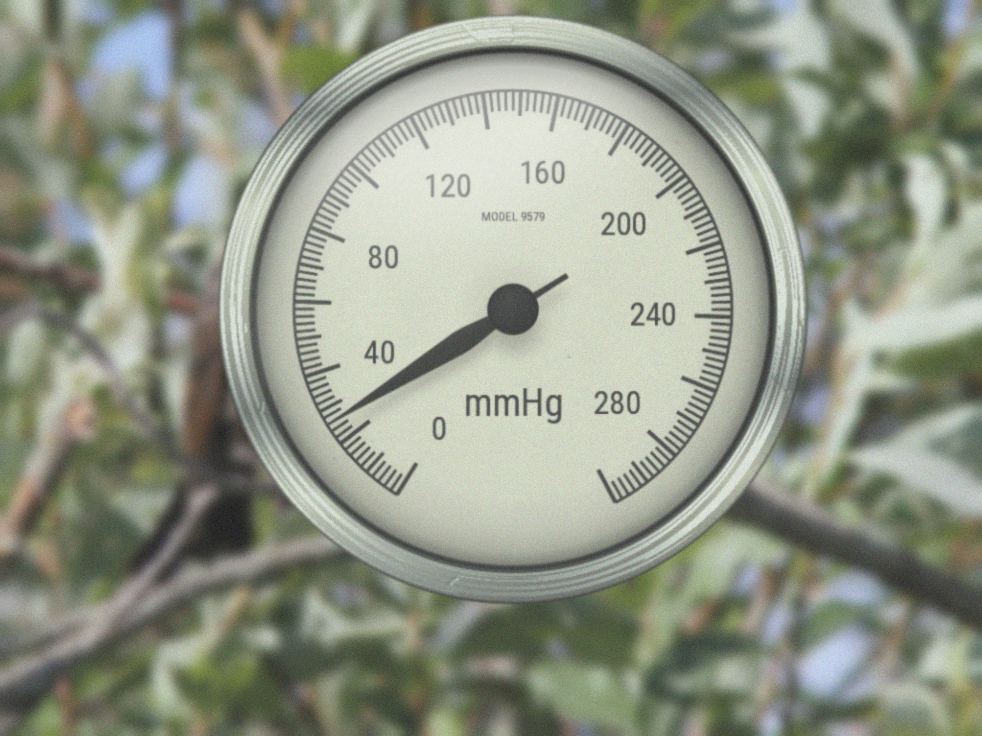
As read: 26 mmHg
